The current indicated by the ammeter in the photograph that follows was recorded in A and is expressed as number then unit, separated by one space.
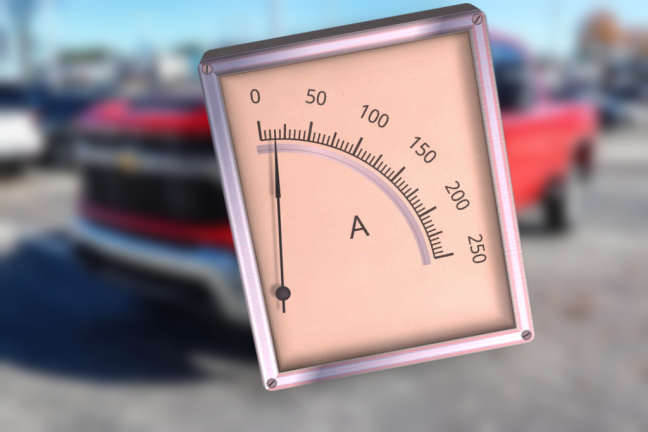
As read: 15 A
